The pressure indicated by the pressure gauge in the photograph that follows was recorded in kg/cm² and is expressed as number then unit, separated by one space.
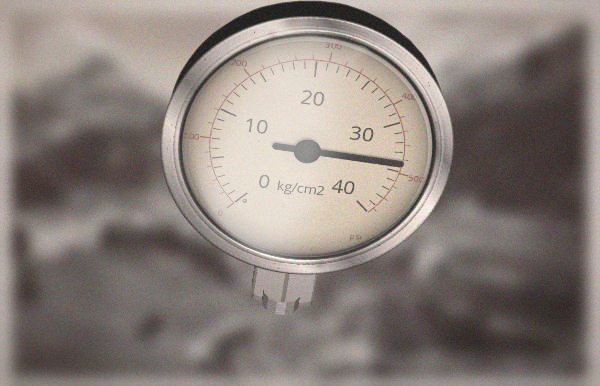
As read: 34 kg/cm²
